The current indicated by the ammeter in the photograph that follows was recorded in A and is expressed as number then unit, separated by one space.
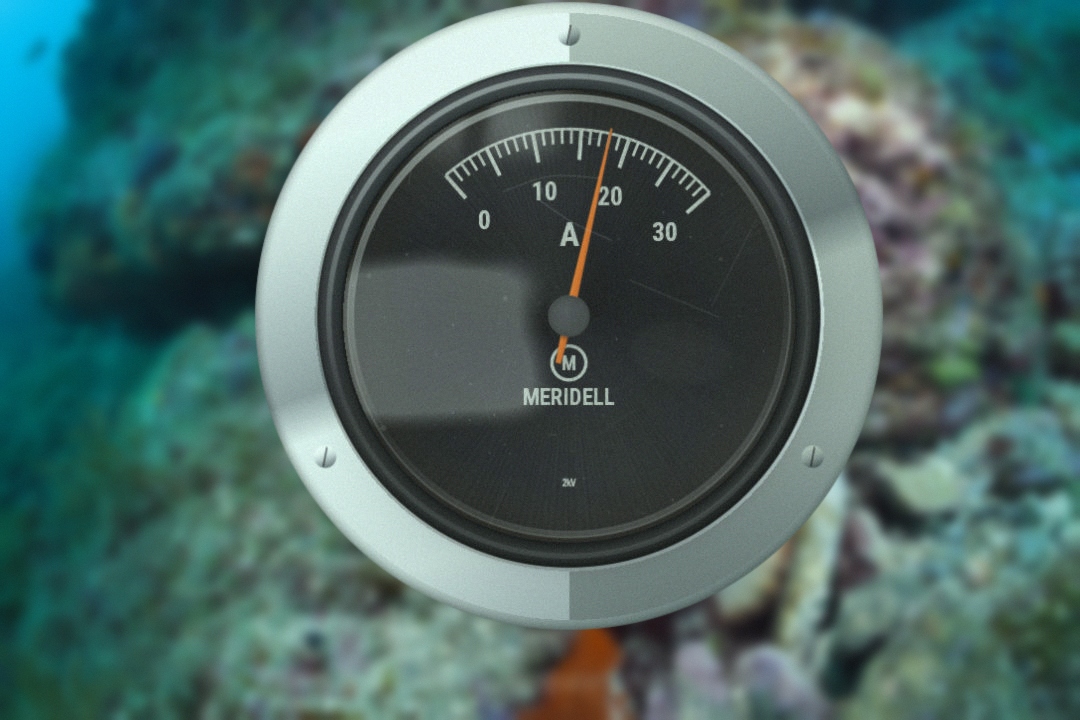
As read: 18 A
